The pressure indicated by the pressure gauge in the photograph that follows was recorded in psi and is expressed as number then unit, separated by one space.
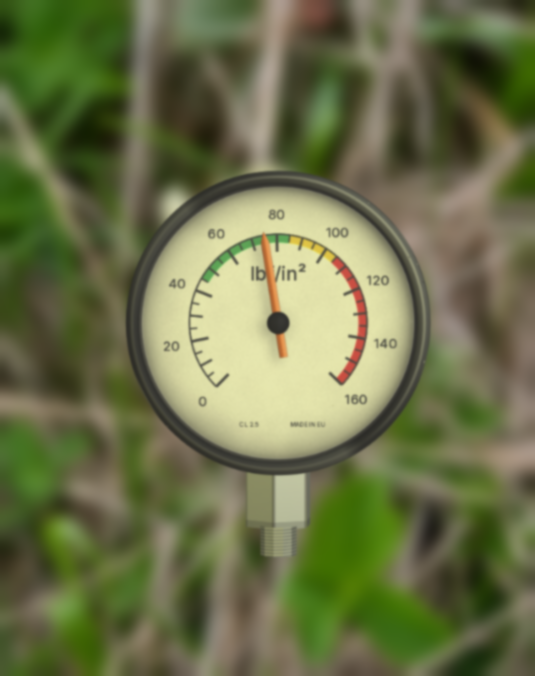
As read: 75 psi
